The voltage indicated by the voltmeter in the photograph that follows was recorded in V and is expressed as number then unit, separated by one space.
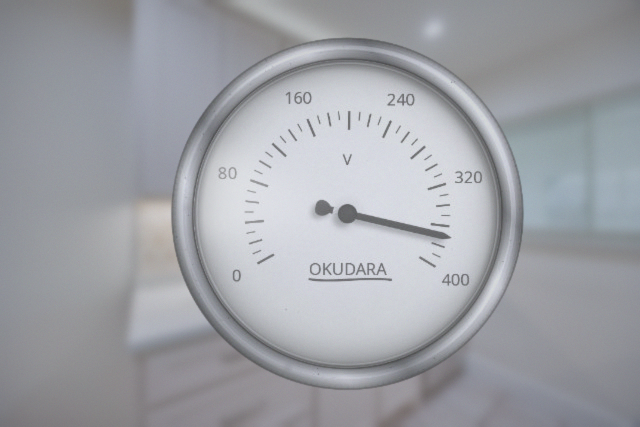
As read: 370 V
